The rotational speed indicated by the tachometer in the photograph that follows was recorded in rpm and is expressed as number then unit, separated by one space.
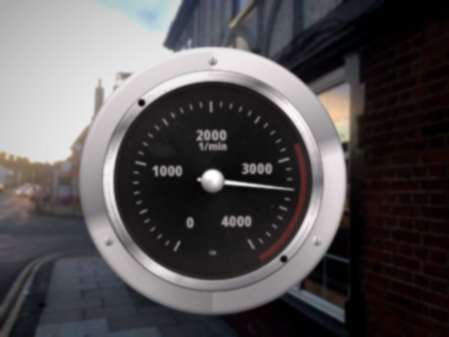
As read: 3300 rpm
